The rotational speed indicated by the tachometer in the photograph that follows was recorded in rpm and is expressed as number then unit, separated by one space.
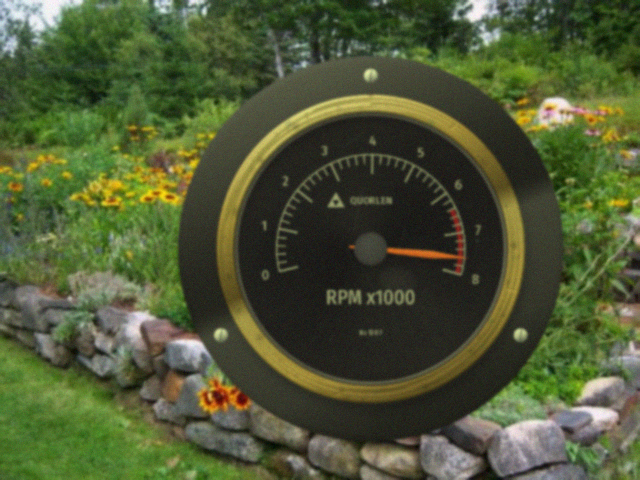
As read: 7600 rpm
